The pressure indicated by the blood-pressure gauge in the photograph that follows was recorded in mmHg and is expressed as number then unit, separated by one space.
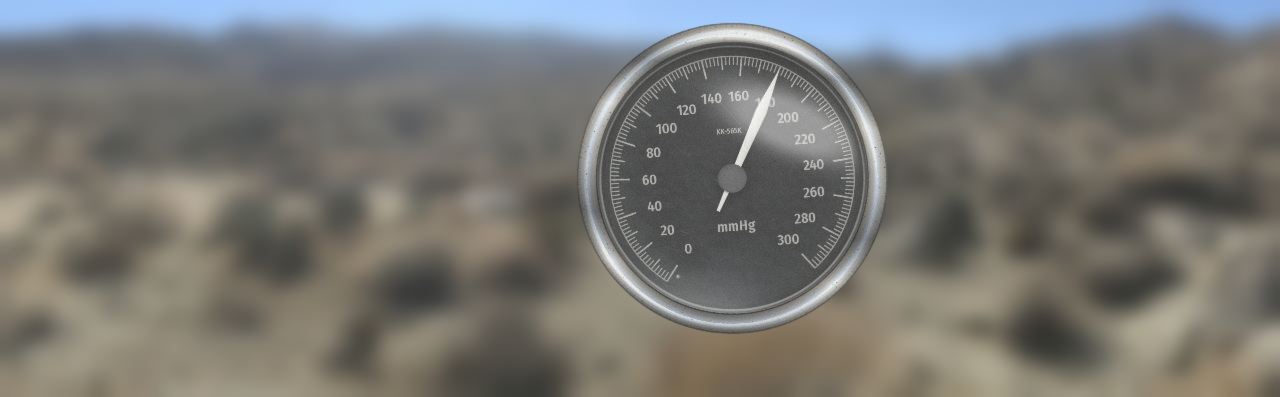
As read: 180 mmHg
